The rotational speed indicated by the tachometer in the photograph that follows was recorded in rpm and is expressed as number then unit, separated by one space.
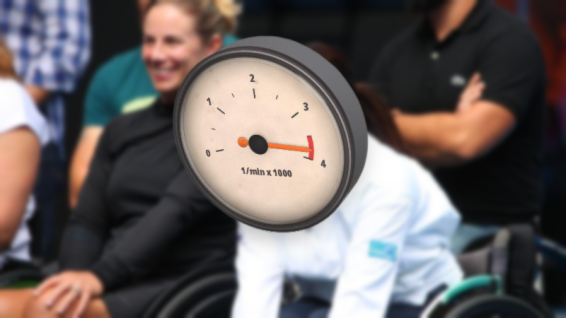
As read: 3750 rpm
